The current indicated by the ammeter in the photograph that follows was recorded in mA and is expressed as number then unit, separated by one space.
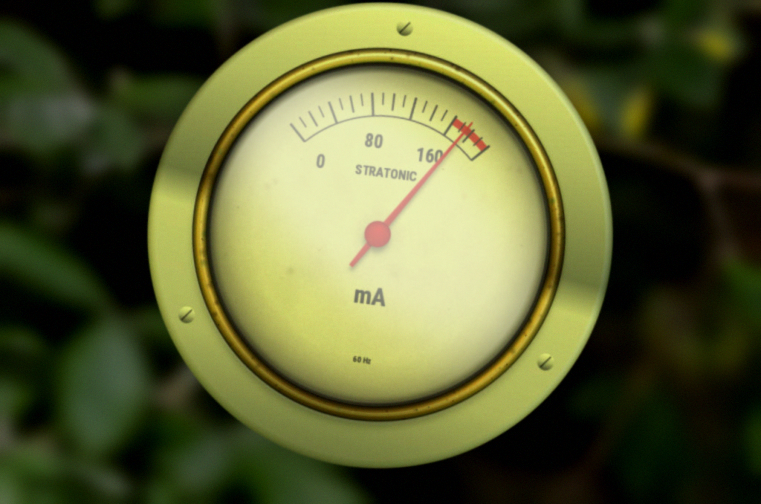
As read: 175 mA
